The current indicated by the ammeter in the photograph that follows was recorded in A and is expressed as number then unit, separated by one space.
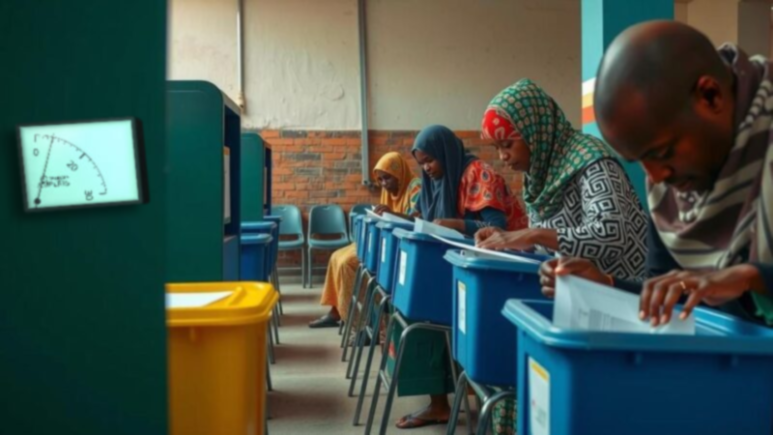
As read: 10 A
